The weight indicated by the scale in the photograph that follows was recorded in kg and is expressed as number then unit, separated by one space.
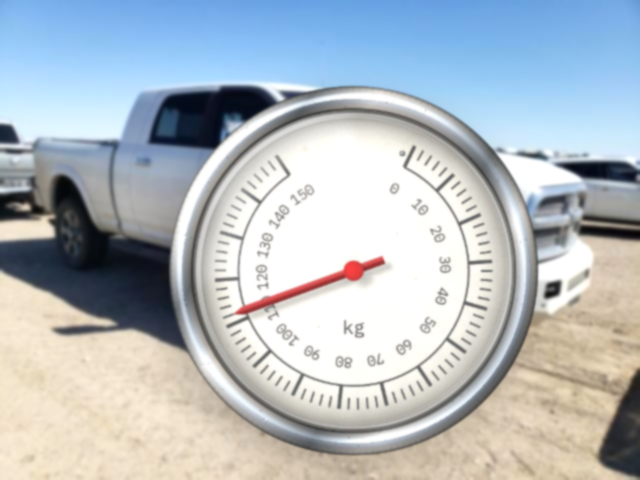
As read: 112 kg
